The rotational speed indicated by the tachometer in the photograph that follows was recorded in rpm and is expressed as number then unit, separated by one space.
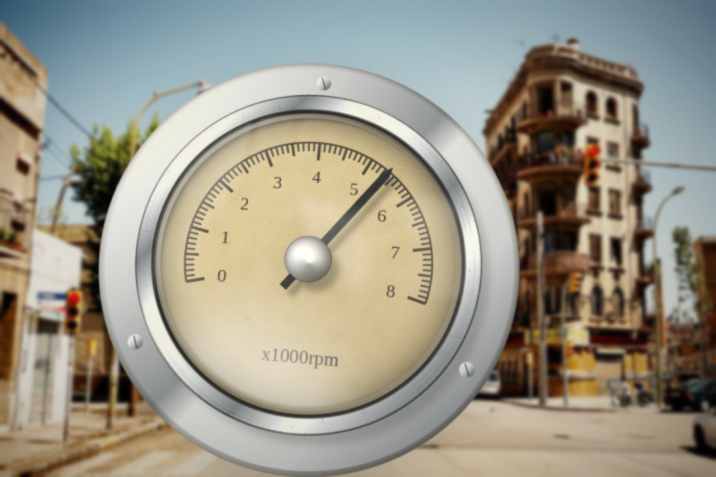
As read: 5400 rpm
